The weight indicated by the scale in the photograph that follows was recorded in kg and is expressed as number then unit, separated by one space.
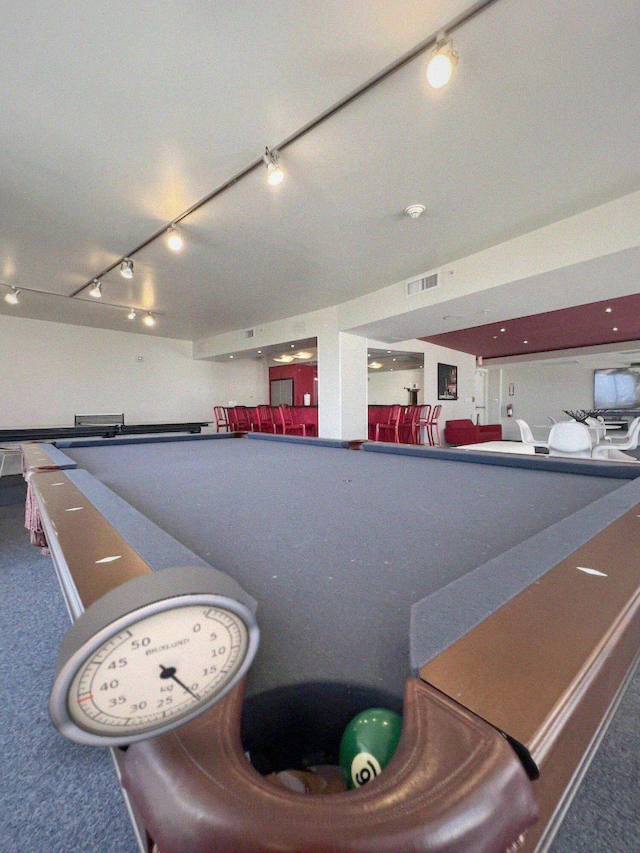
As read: 20 kg
